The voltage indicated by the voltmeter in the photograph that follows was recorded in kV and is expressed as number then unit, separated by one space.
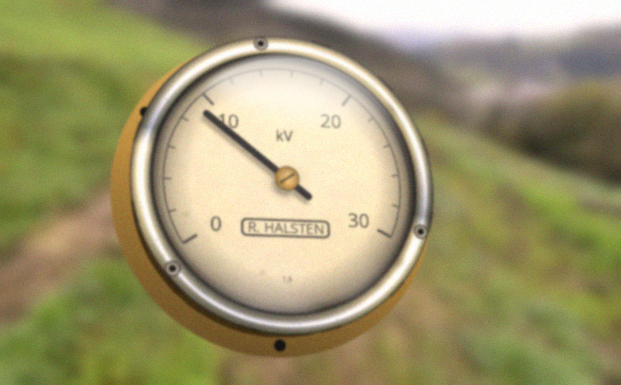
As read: 9 kV
